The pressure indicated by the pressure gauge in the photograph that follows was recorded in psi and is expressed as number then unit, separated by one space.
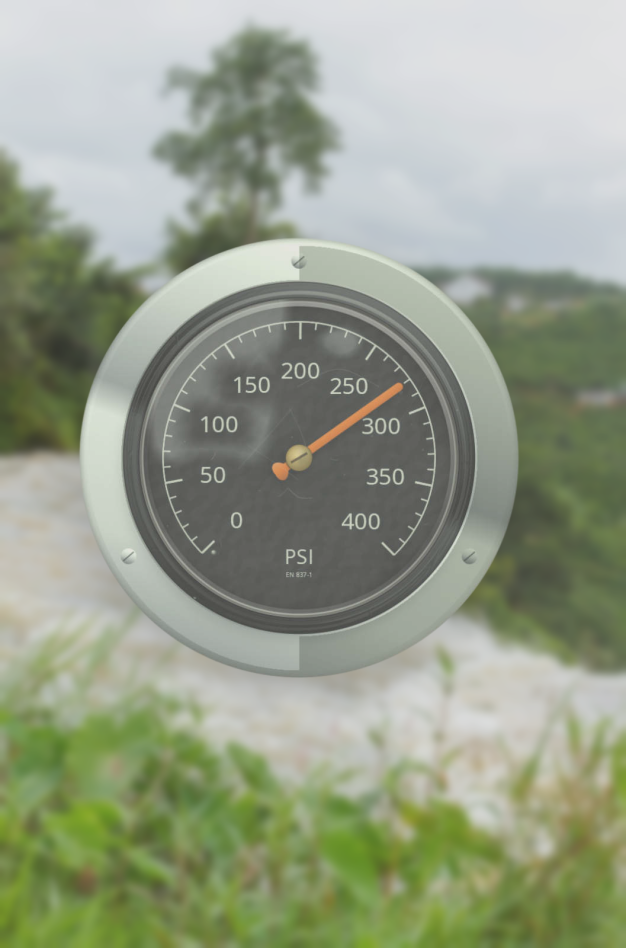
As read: 280 psi
